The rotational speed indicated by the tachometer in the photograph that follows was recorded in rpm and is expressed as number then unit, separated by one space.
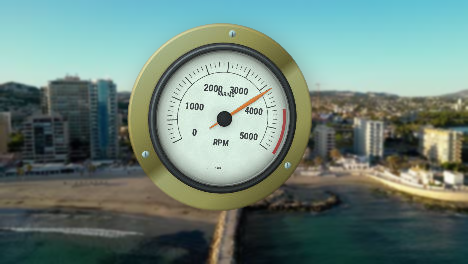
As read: 3600 rpm
